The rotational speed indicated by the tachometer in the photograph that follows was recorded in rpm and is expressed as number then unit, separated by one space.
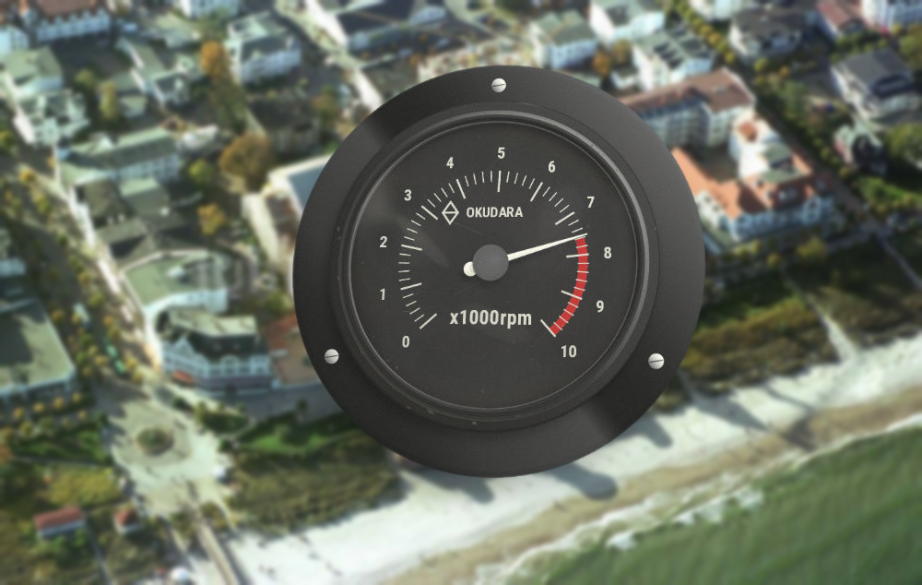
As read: 7600 rpm
